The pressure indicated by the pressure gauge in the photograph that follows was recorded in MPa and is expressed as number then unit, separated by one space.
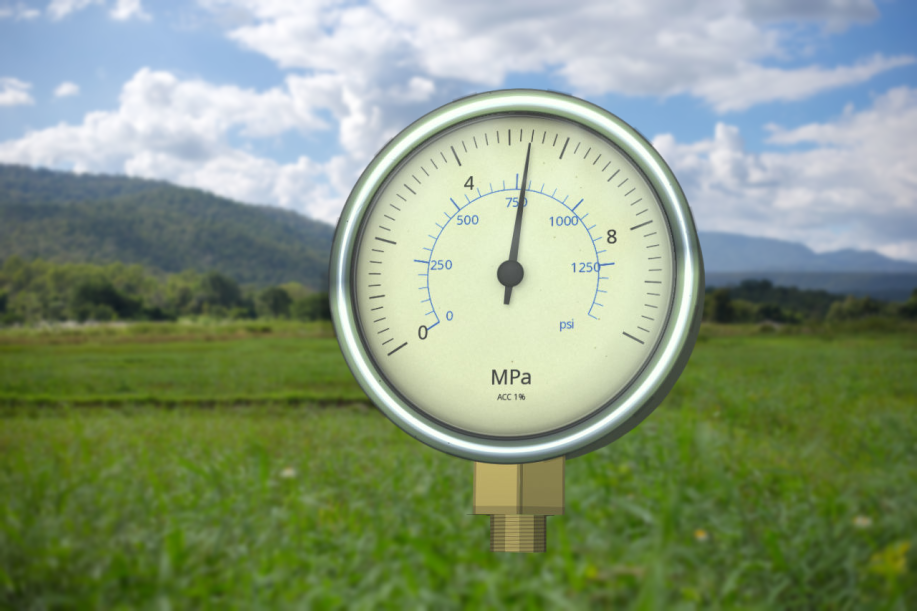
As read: 5.4 MPa
